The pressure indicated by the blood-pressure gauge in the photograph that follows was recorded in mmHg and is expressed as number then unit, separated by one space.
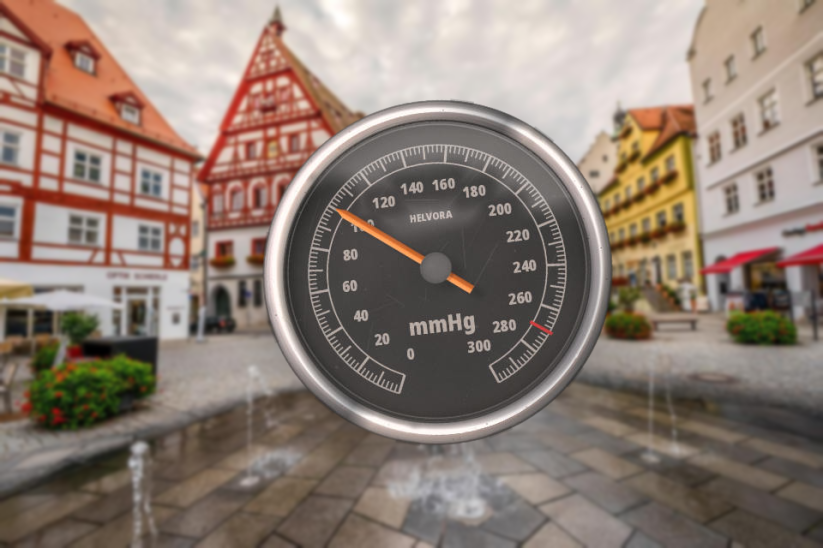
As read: 100 mmHg
